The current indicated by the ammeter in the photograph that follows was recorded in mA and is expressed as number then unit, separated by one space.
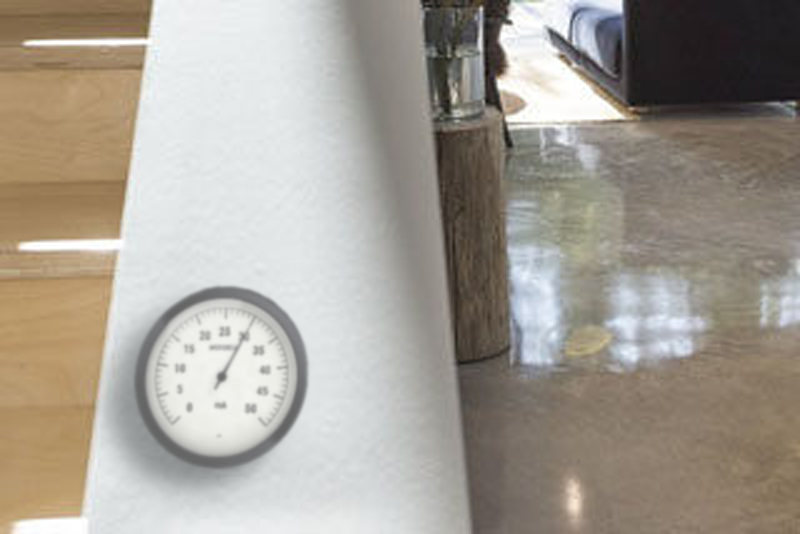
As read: 30 mA
